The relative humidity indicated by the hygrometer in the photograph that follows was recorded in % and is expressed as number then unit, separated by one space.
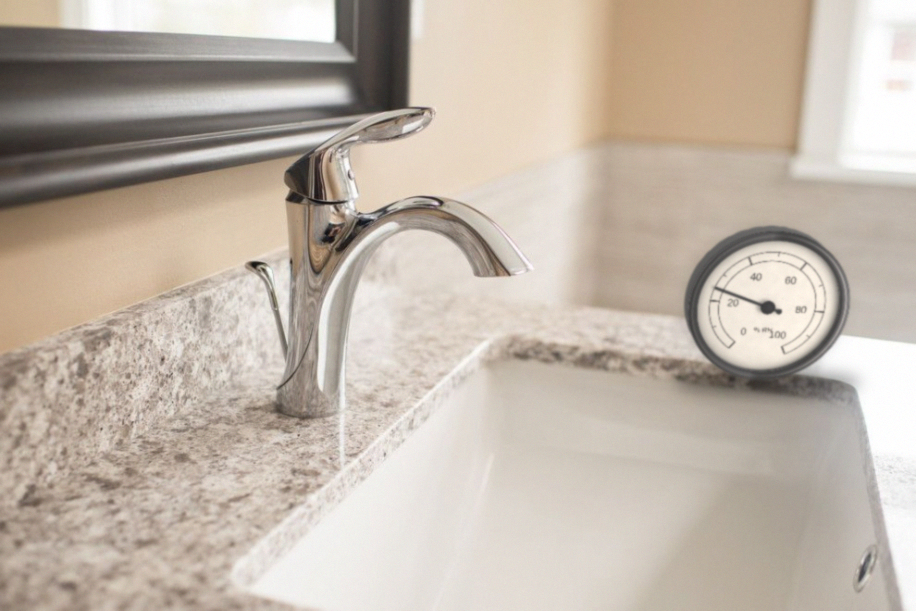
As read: 25 %
